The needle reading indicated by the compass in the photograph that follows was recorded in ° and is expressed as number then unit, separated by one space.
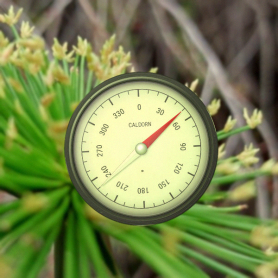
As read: 50 °
